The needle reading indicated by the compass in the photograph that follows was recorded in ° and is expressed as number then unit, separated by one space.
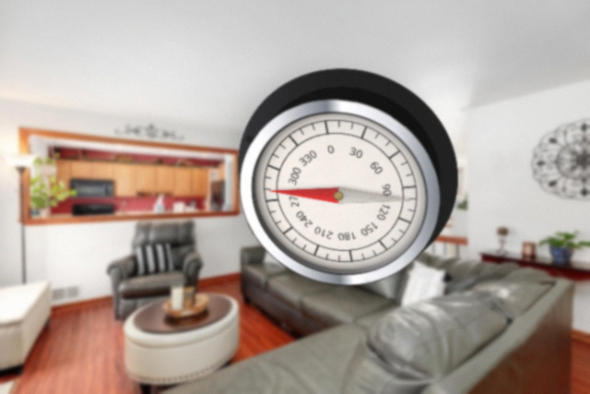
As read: 280 °
